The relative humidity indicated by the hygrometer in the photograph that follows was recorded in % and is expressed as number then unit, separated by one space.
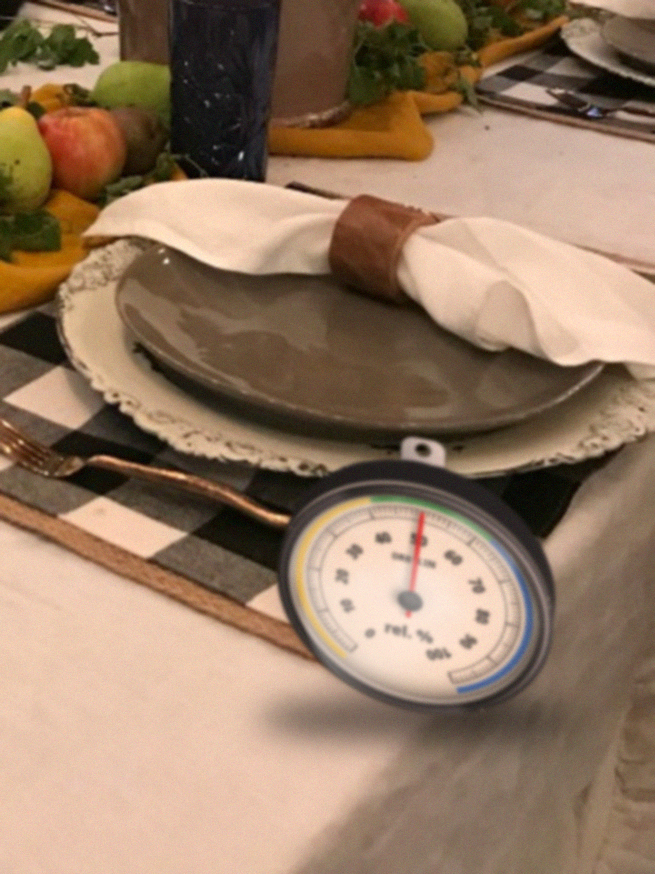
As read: 50 %
